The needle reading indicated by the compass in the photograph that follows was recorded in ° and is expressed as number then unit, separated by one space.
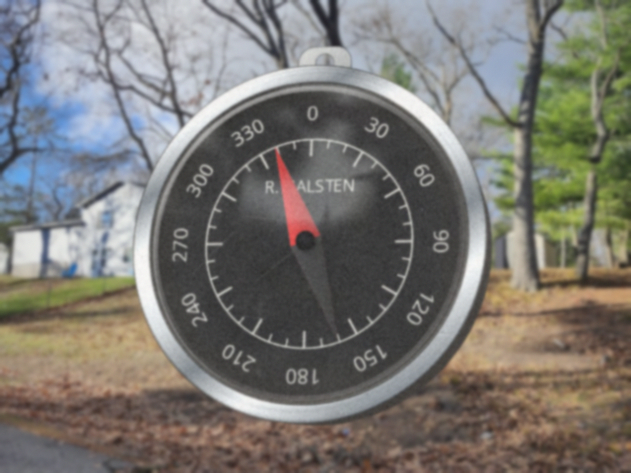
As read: 340 °
